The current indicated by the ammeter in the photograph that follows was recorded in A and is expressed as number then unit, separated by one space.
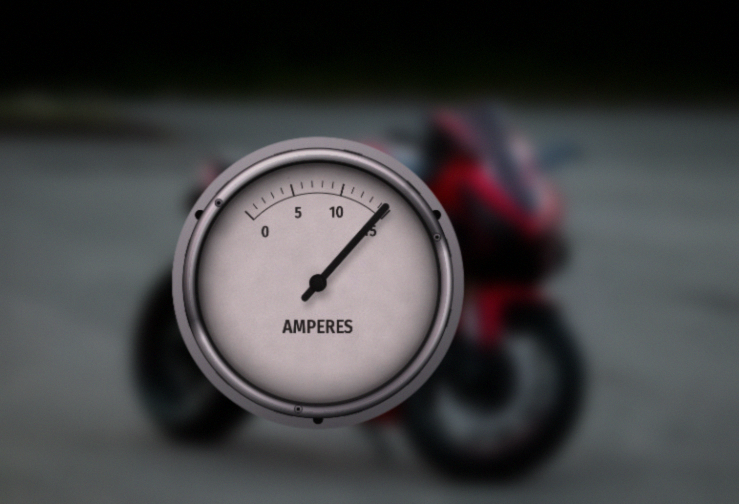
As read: 14.5 A
